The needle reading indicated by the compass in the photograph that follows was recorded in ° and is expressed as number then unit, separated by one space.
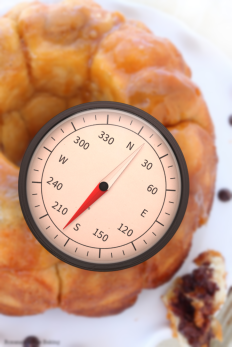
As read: 190 °
